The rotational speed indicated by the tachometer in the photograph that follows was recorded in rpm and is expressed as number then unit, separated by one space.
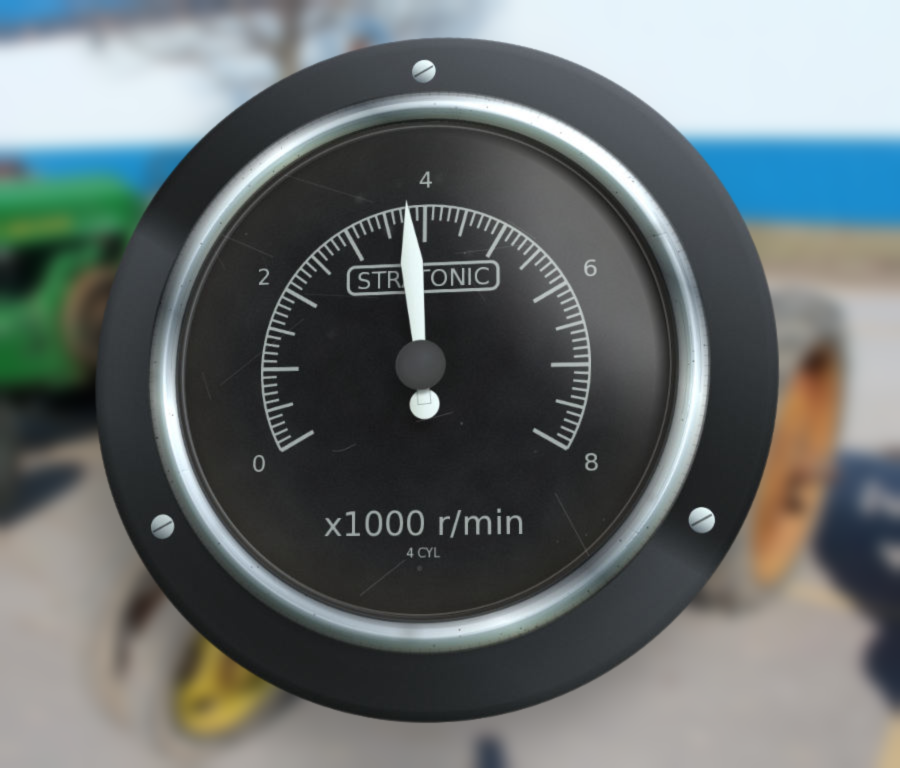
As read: 3800 rpm
